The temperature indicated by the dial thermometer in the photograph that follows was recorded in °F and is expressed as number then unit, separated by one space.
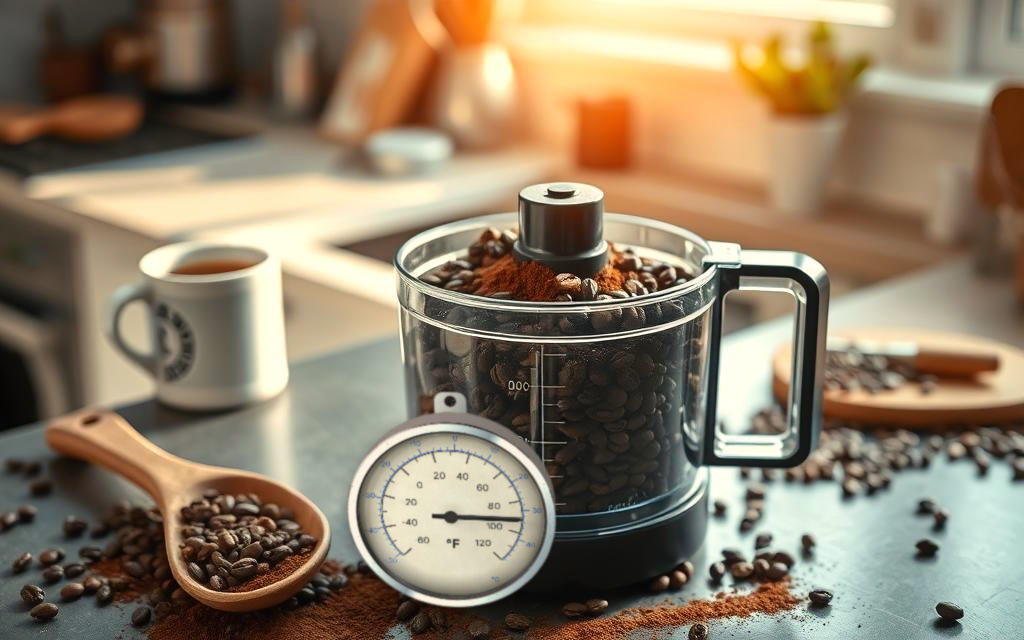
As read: 90 °F
